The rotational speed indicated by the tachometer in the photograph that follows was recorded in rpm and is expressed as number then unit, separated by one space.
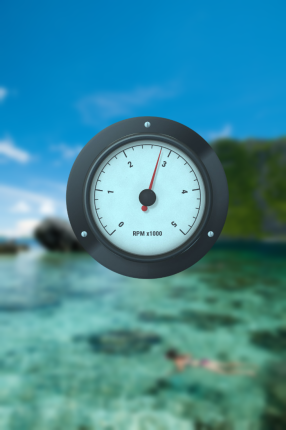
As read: 2800 rpm
